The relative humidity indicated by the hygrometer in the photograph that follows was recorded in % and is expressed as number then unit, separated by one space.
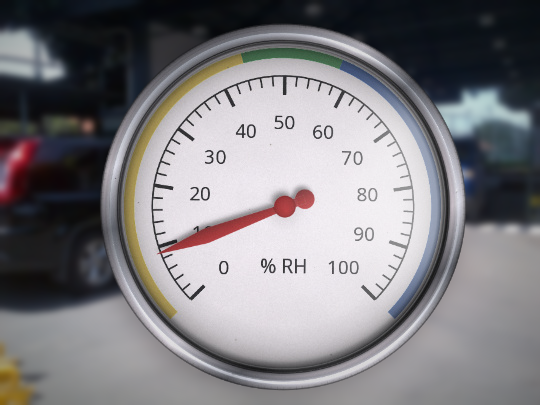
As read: 9 %
